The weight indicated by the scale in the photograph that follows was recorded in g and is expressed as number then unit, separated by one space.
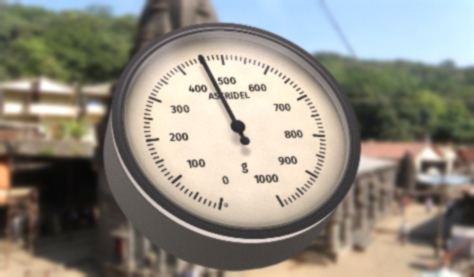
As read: 450 g
